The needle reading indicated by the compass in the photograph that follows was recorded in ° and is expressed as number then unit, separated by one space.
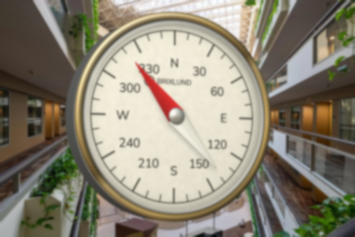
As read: 320 °
